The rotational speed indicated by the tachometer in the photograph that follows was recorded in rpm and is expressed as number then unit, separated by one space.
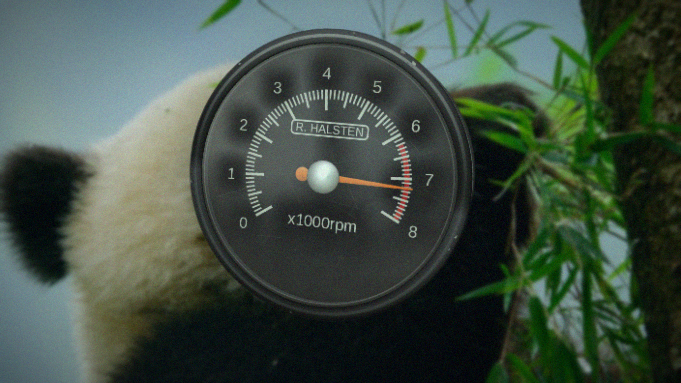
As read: 7200 rpm
